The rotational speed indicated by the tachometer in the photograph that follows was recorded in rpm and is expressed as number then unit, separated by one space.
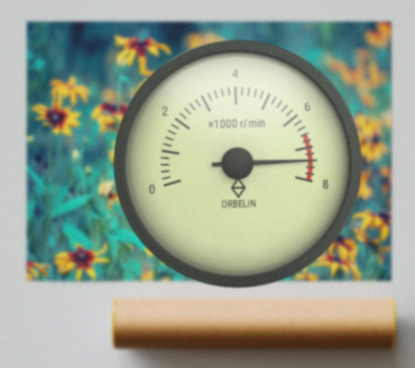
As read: 7400 rpm
